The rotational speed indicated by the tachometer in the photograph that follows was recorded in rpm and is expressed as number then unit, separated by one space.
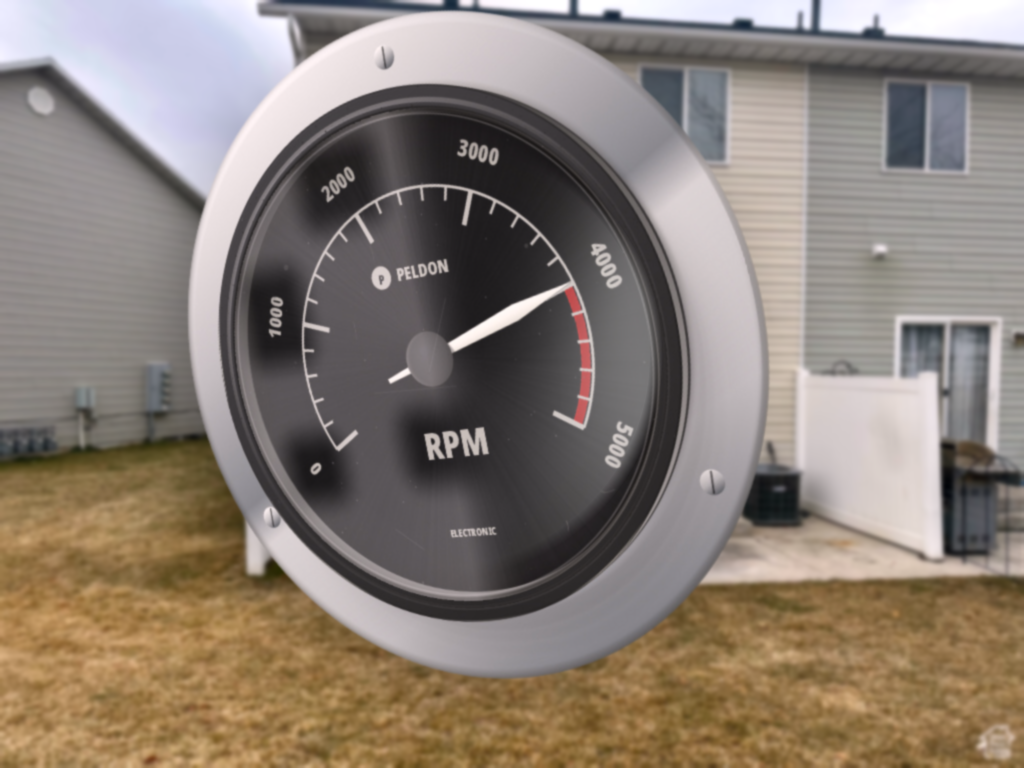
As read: 4000 rpm
